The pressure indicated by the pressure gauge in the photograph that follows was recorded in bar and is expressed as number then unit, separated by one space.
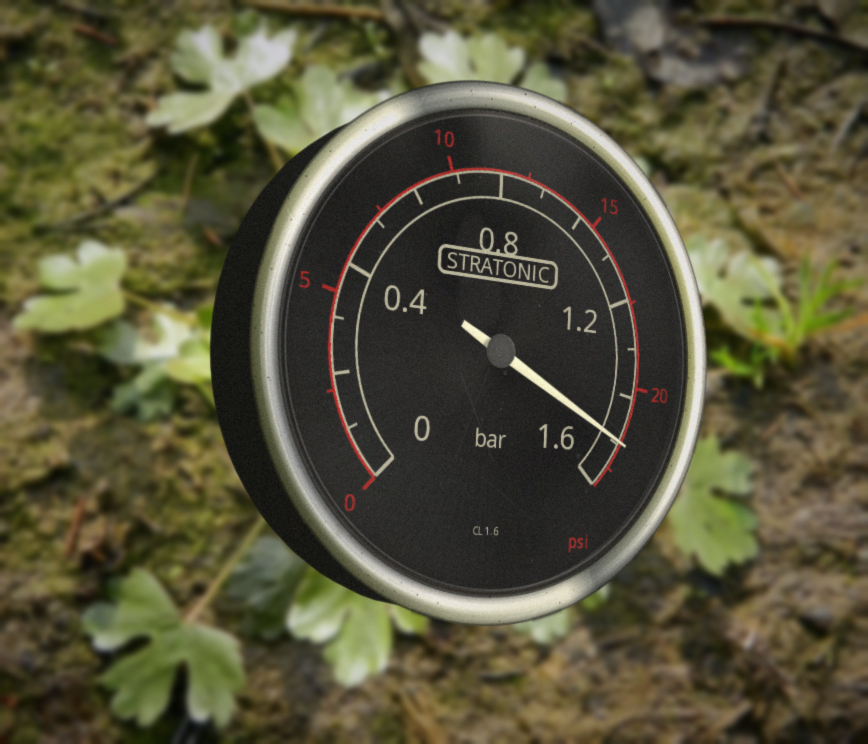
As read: 1.5 bar
